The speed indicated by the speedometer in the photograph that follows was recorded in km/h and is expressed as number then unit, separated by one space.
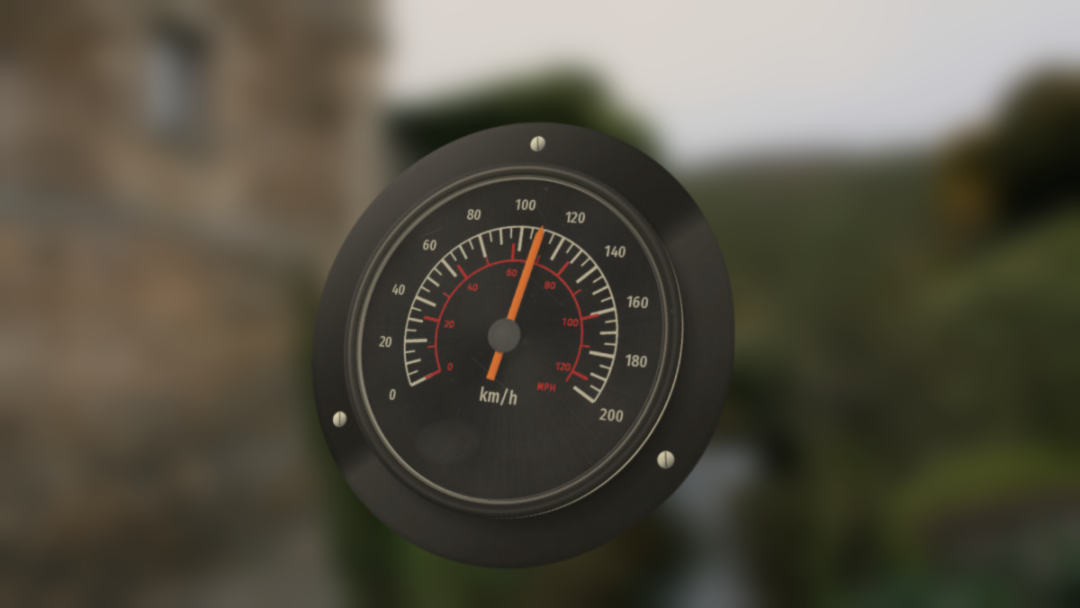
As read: 110 km/h
